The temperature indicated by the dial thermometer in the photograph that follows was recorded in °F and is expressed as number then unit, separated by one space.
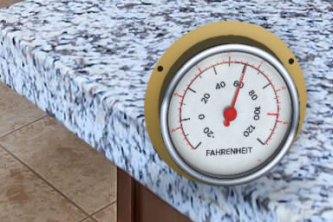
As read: 60 °F
